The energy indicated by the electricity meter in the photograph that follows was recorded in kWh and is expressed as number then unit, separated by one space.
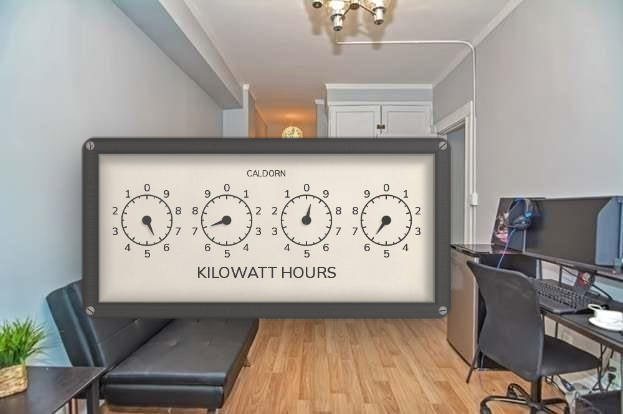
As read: 5696 kWh
